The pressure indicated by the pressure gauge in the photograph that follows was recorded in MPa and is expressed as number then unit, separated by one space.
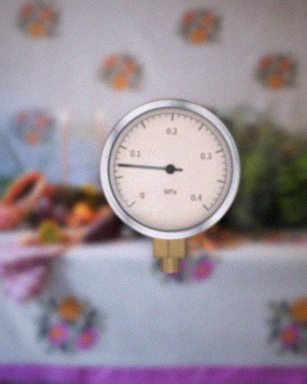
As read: 0.07 MPa
